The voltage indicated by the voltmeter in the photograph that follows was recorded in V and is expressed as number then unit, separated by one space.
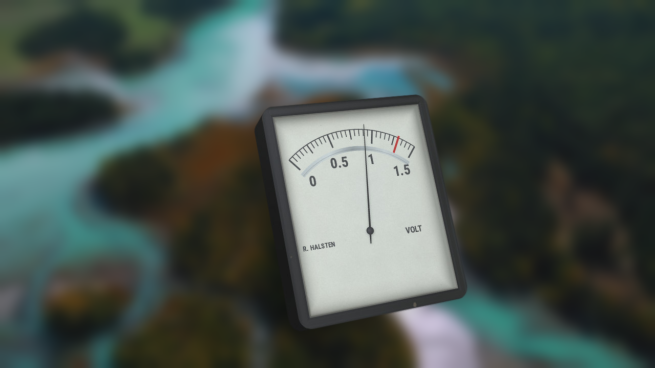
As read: 0.9 V
